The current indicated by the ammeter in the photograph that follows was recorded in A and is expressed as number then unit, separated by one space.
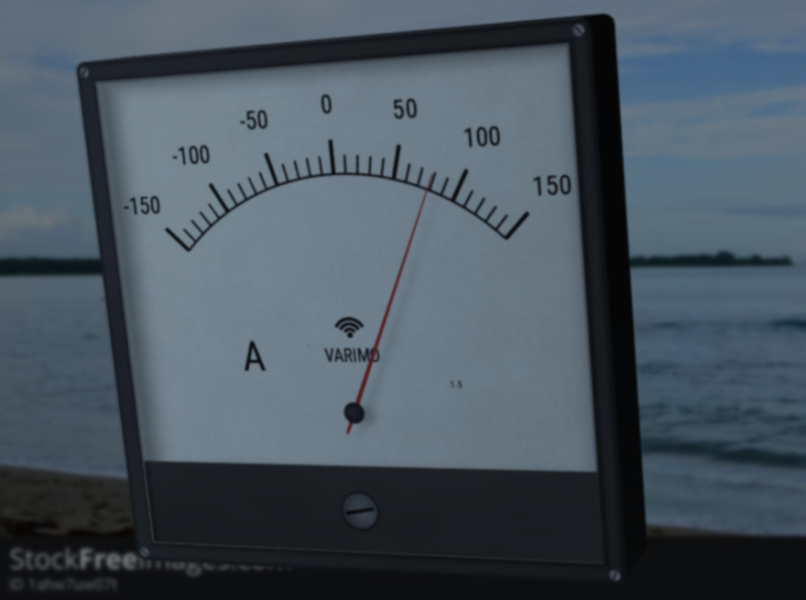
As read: 80 A
